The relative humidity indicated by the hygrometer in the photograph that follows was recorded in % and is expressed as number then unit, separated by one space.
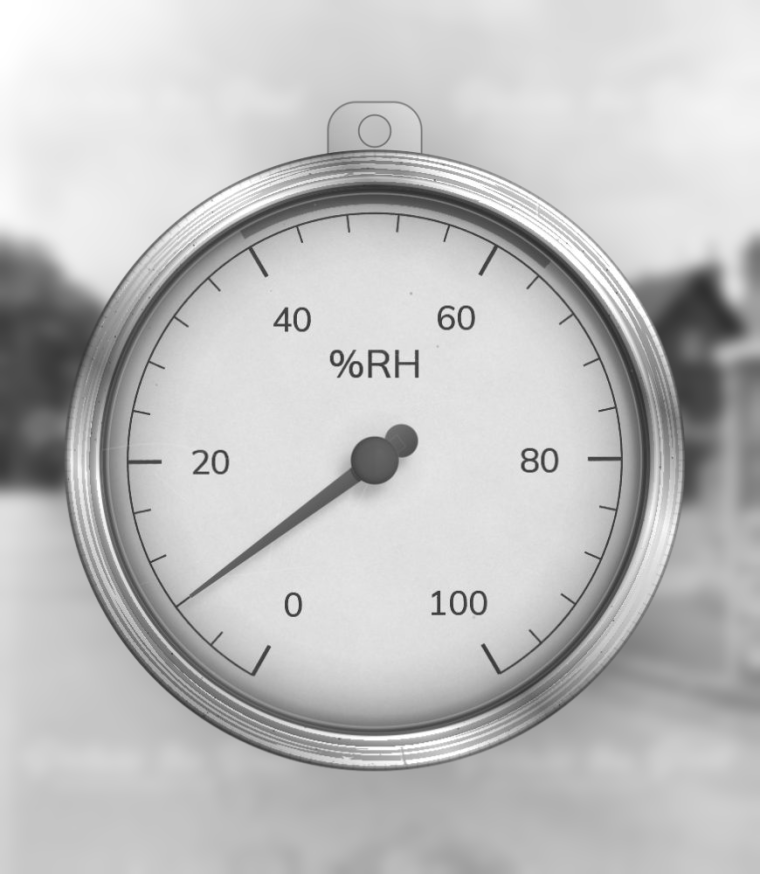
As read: 8 %
